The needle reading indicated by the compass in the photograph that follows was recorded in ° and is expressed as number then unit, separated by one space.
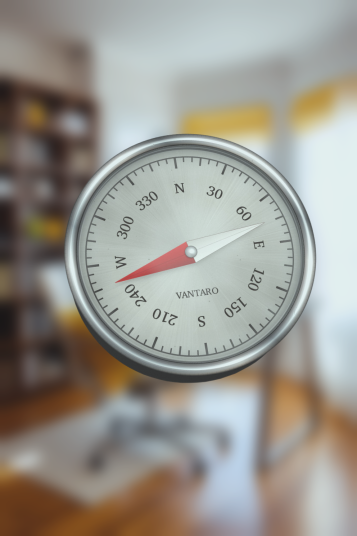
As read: 255 °
